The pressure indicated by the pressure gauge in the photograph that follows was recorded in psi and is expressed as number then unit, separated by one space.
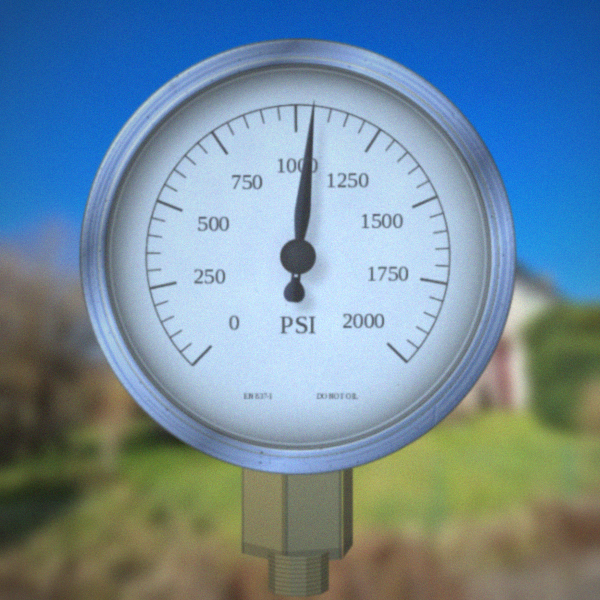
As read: 1050 psi
